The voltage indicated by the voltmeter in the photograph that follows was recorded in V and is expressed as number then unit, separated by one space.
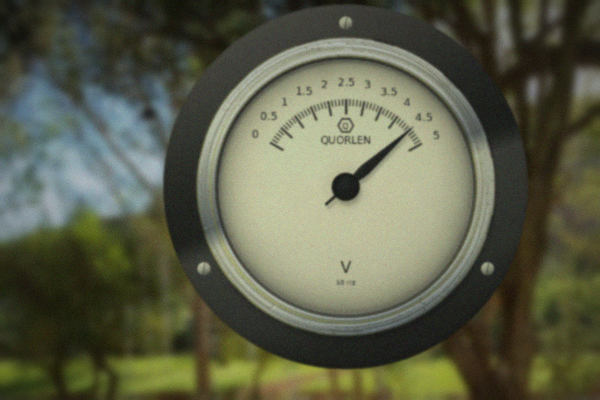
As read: 4.5 V
